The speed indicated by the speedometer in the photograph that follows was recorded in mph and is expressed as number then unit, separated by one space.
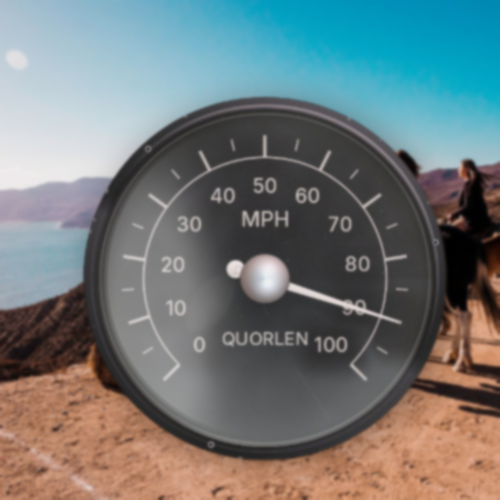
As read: 90 mph
